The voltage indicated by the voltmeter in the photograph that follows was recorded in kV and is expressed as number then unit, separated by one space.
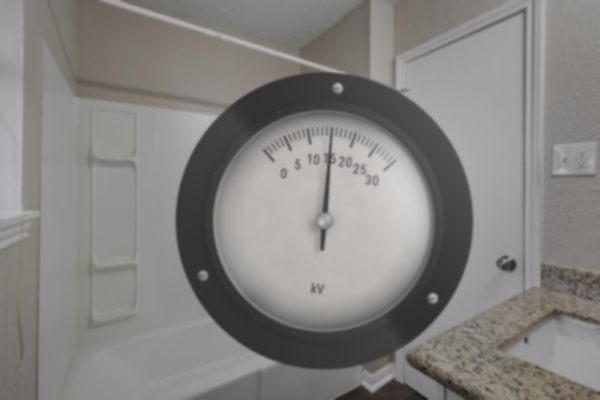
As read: 15 kV
